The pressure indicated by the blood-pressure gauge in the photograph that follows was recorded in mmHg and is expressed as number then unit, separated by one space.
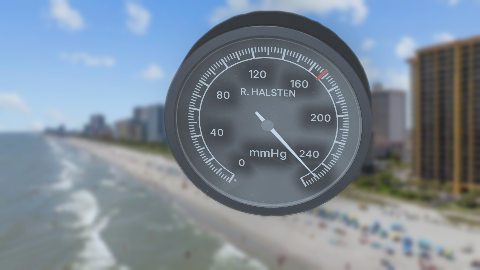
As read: 250 mmHg
